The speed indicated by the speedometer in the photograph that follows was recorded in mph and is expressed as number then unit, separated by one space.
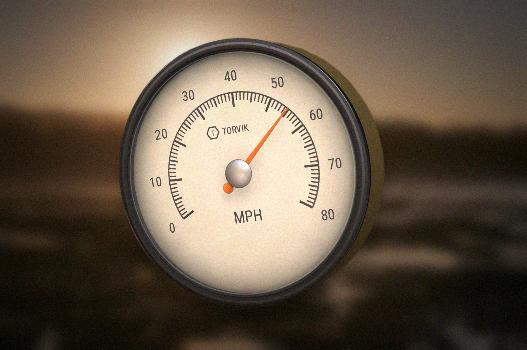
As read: 55 mph
